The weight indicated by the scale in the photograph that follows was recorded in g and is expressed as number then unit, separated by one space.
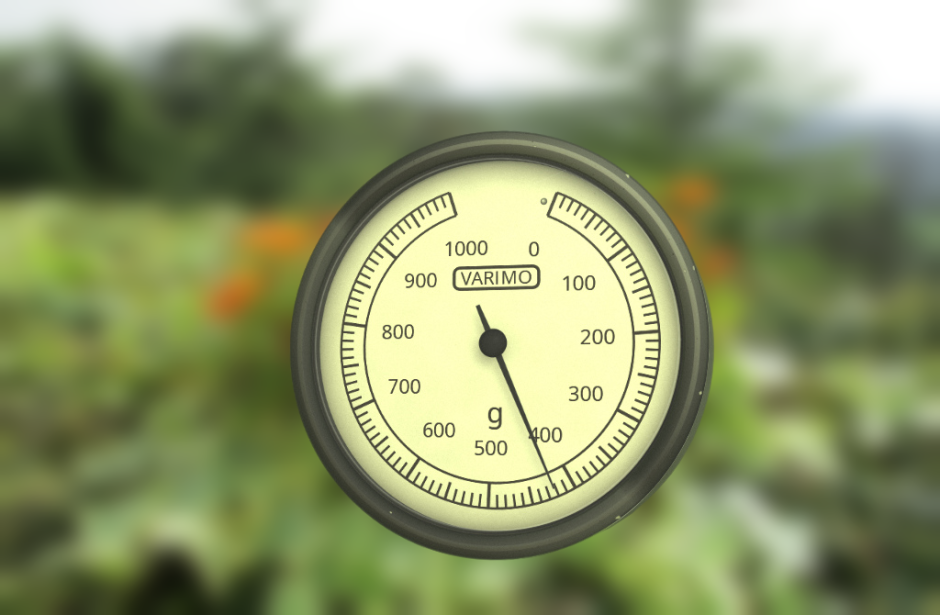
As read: 420 g
